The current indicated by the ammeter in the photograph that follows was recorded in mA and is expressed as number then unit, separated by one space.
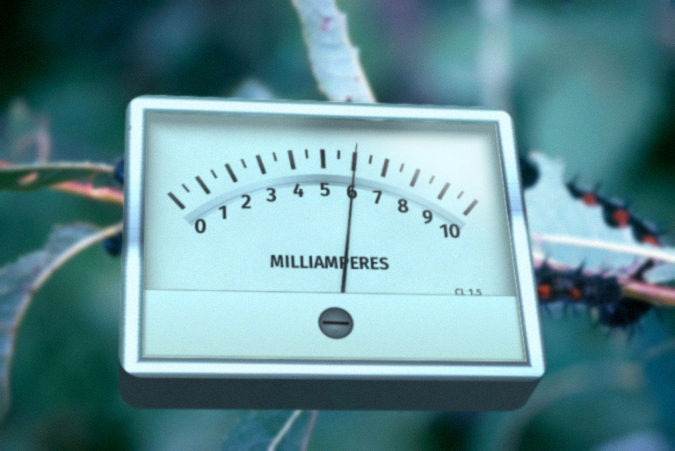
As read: 6 mA
